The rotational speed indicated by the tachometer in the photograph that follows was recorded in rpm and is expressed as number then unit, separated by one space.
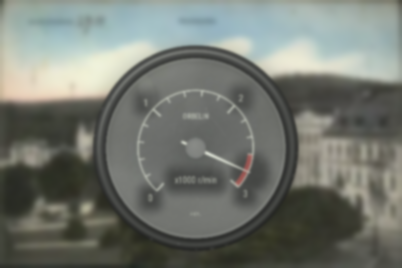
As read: 2800 rpm
